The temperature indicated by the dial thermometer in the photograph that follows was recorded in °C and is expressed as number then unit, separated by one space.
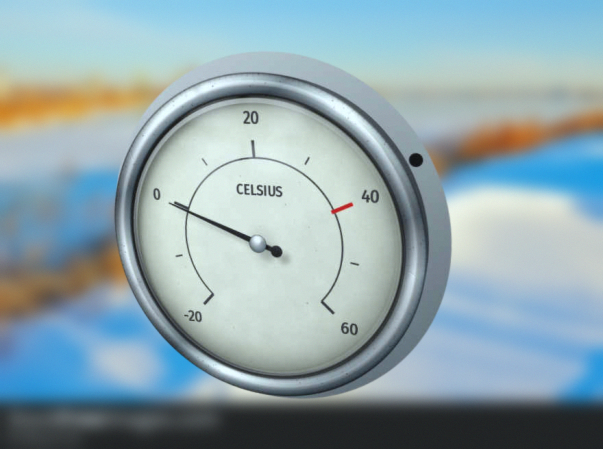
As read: 0 °C
